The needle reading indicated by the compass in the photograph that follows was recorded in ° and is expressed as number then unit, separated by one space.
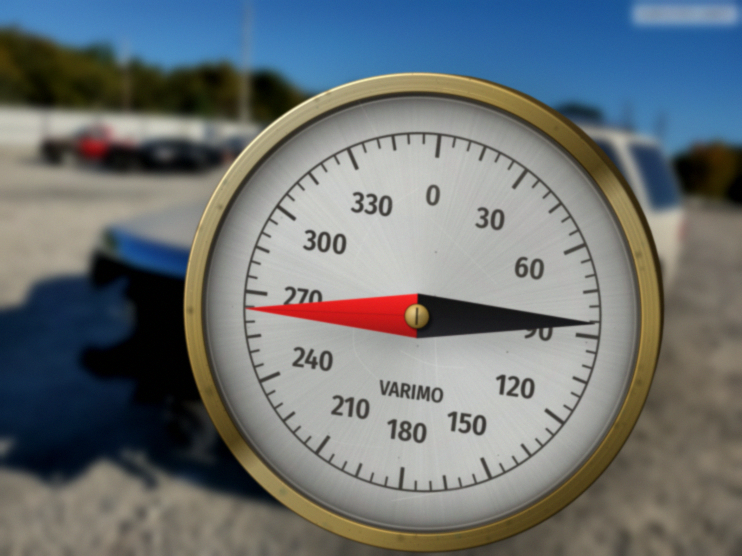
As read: 265 °
